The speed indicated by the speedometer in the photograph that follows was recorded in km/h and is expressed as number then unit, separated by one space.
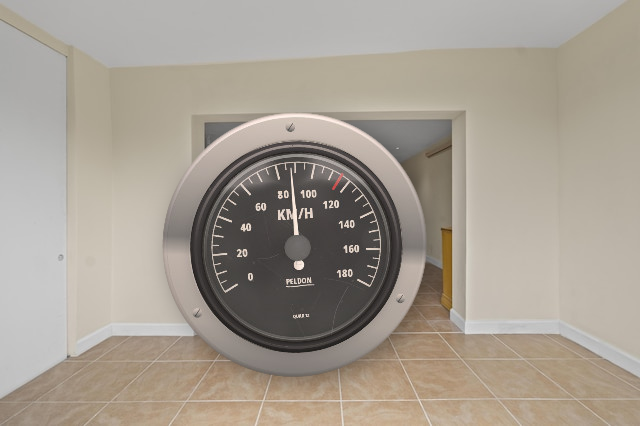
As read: 87.5 km/h
